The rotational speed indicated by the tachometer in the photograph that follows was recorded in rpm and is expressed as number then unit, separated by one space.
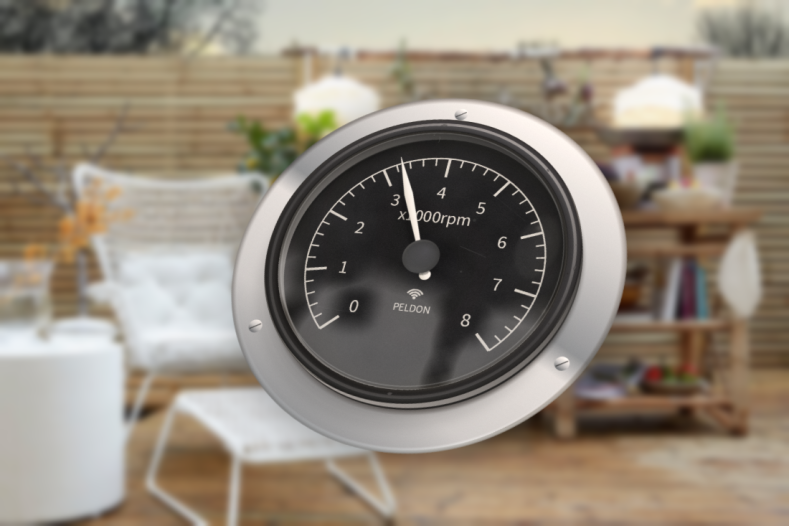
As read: 3300 rpm
